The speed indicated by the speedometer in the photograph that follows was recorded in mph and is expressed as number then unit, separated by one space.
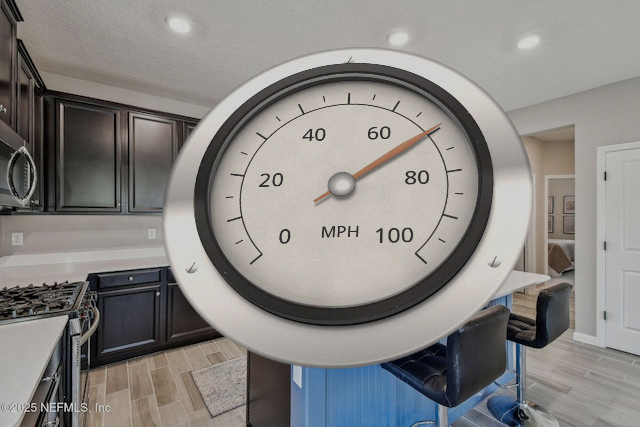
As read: 70 mph
